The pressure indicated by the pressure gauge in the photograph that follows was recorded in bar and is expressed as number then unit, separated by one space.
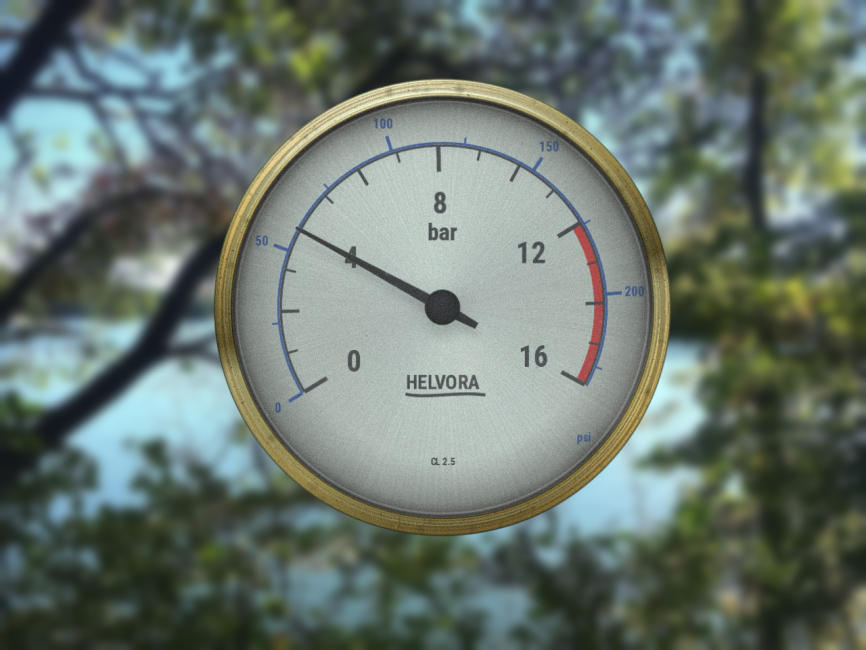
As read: 4 bar
